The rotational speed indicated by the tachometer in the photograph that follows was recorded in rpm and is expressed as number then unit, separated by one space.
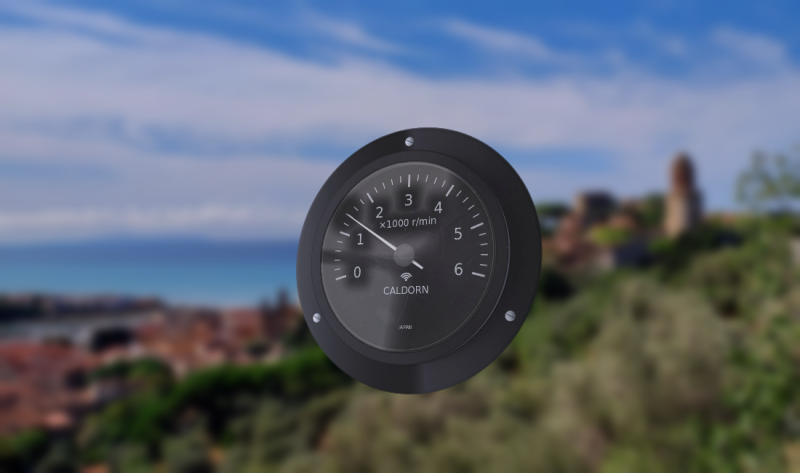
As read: 1400 rpm
